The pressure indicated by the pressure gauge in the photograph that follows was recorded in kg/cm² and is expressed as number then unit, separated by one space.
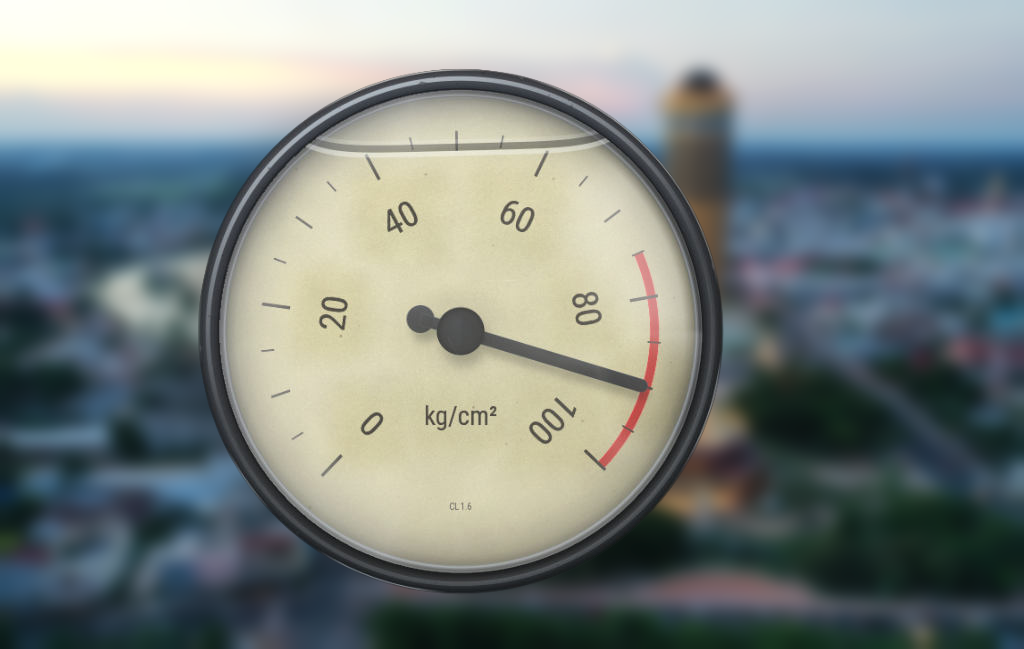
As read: 90 kg/cm²
